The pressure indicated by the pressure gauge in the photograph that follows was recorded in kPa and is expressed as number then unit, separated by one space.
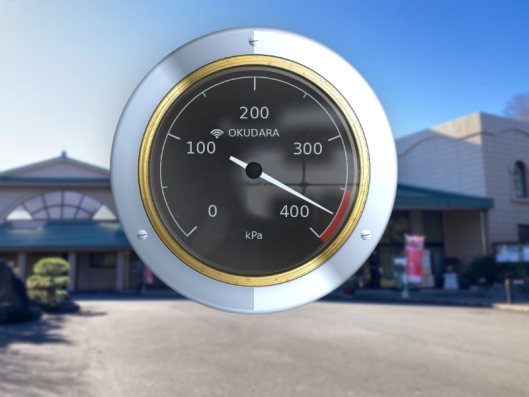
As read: 375 kPa
